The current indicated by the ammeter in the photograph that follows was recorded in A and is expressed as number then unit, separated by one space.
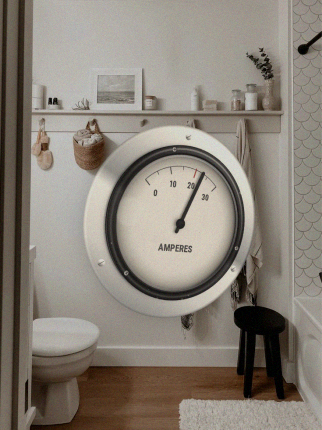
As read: 22.5 A
